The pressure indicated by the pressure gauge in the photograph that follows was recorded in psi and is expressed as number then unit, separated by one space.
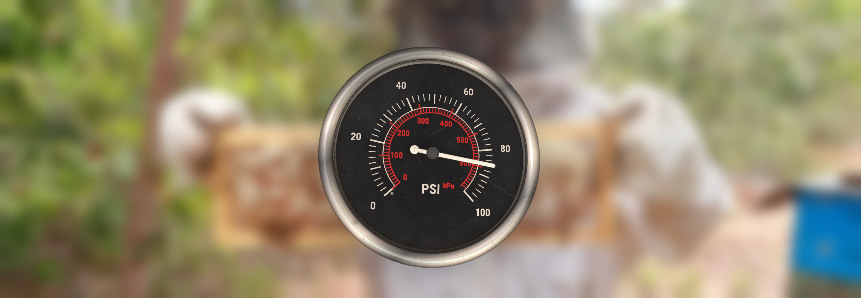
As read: 86 psi
